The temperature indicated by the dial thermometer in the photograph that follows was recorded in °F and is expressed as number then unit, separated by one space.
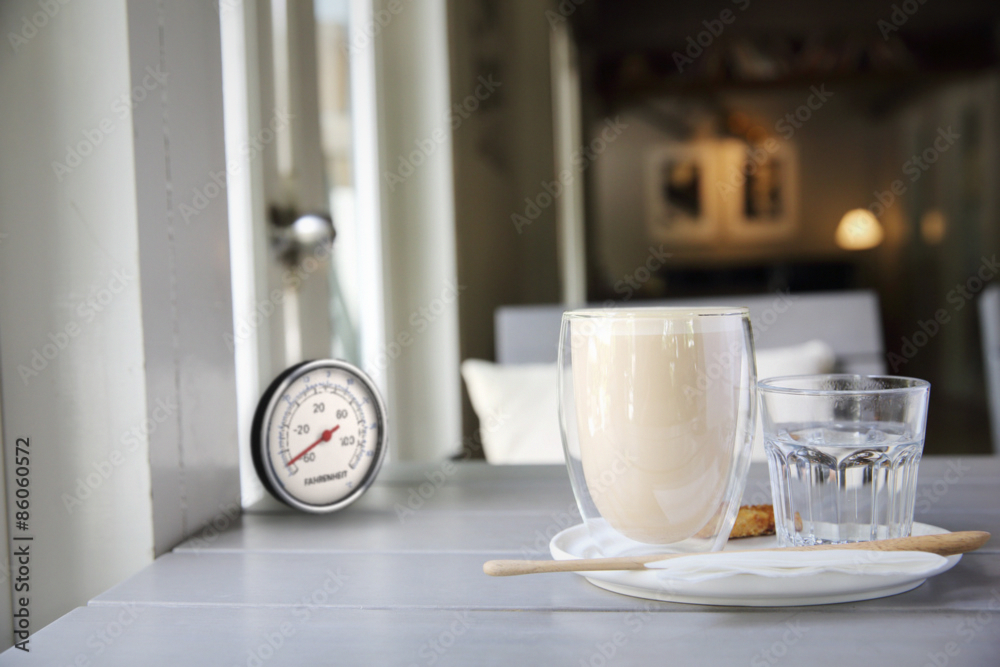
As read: -50 °F
